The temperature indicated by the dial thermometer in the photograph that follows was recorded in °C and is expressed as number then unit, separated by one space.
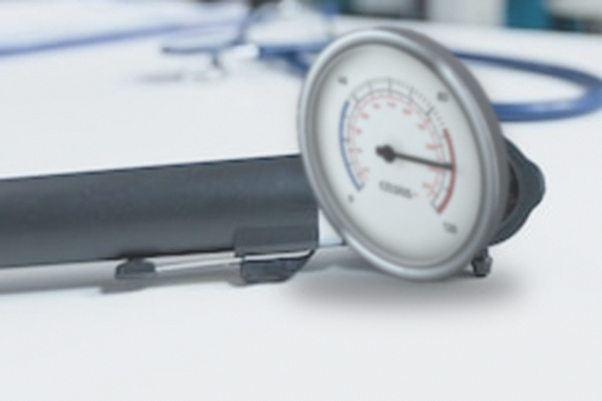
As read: 100 °C
